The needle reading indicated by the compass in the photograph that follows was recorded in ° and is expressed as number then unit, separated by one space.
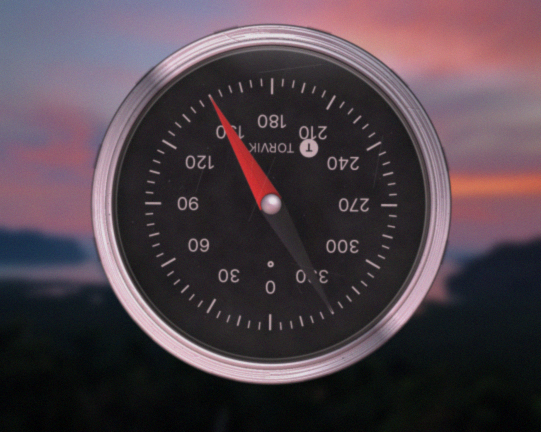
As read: 150 °
